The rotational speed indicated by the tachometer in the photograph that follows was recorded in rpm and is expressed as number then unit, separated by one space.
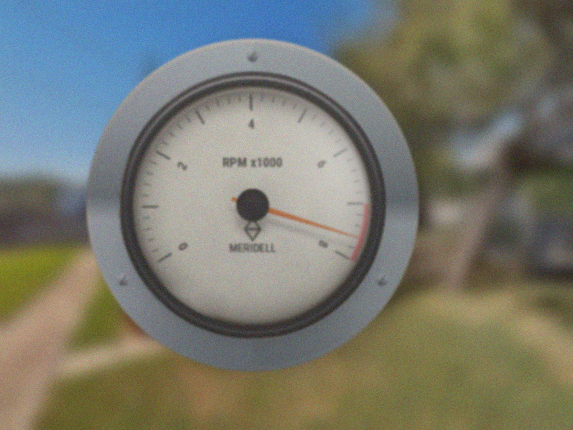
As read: 7600 rpm
